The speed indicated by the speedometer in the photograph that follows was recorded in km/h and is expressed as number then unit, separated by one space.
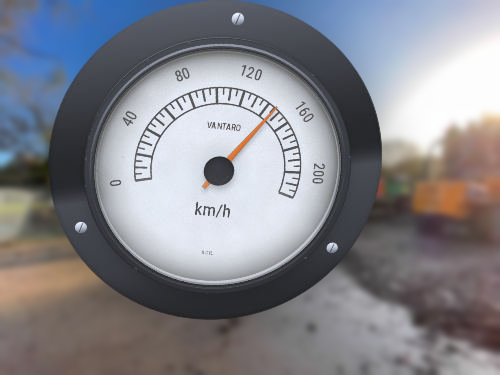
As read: 145 km/h
